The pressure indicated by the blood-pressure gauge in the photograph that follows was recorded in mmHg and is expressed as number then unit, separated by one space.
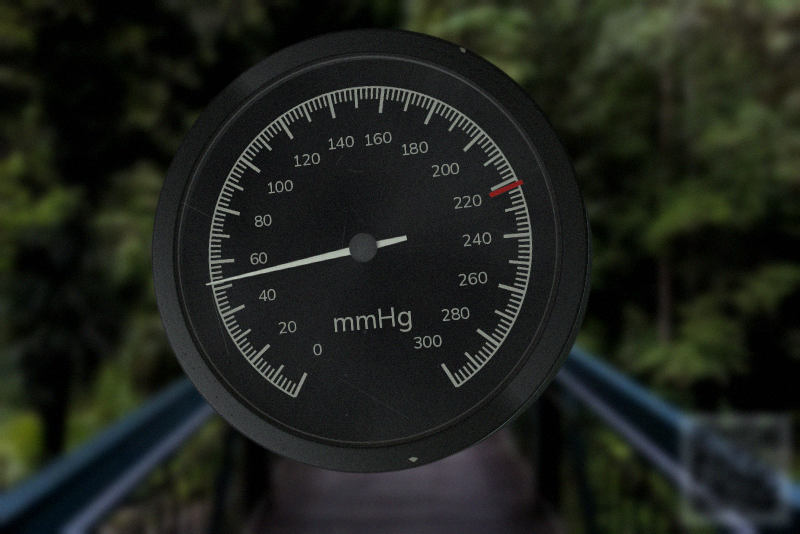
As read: 52 mmHg
